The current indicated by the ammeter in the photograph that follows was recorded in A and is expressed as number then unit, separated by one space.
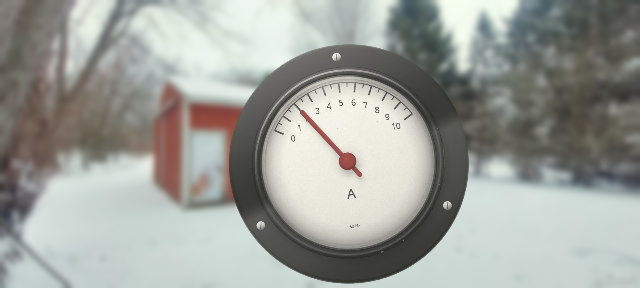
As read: 2 A
